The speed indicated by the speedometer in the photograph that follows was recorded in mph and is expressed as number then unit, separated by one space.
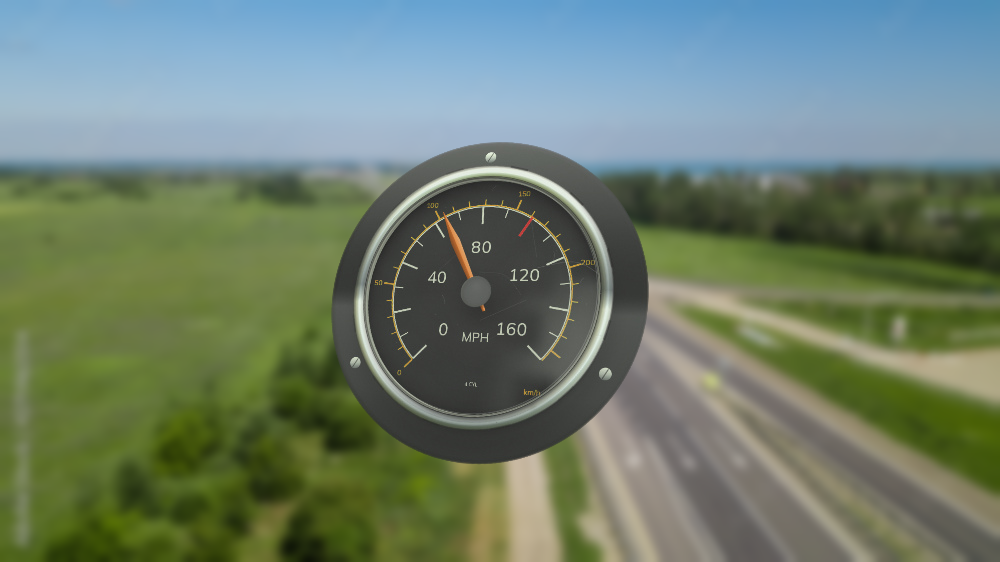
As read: 65 mph
